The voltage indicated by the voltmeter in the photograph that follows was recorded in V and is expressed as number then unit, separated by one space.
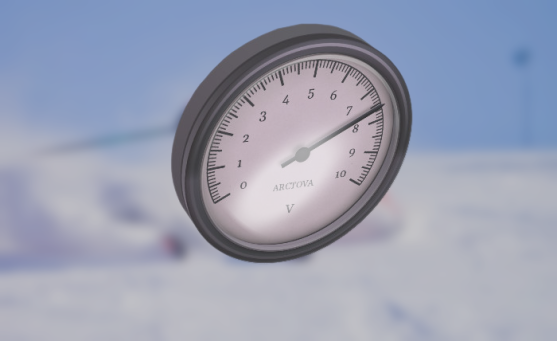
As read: 7.5 V
